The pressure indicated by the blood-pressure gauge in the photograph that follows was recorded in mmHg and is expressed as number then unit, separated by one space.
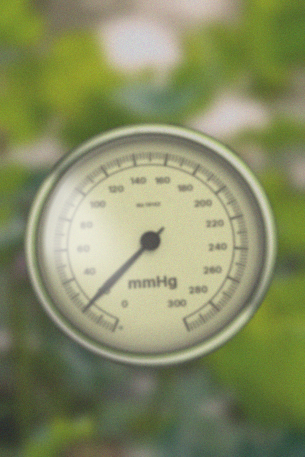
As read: 20 mmHg
